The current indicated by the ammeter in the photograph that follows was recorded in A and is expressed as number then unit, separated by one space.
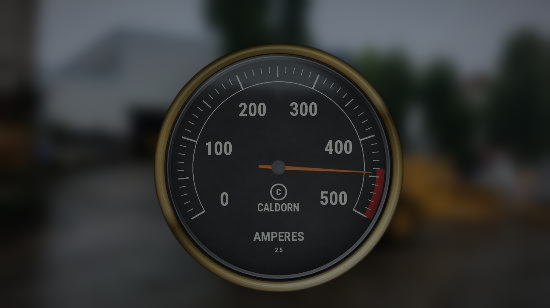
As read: 445 A
